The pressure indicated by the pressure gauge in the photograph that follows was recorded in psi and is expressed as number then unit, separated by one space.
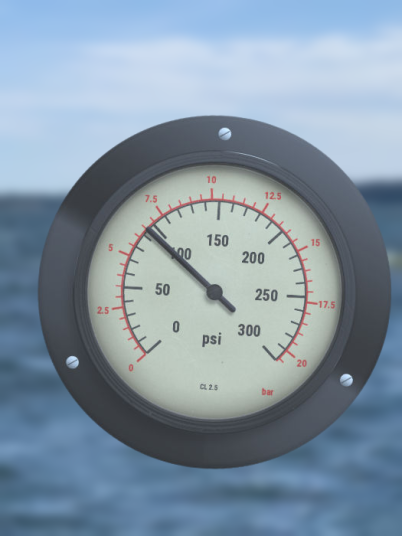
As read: 95 psi
